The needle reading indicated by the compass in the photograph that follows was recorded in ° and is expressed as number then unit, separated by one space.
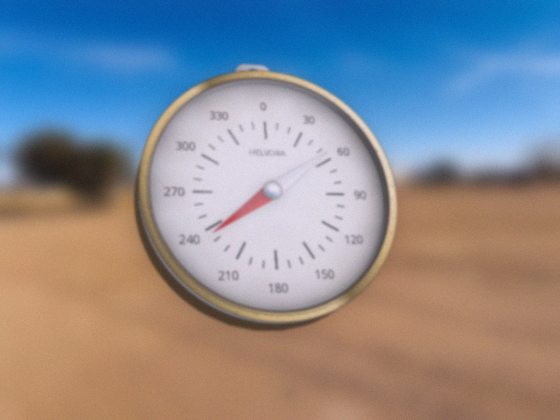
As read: 235 °
